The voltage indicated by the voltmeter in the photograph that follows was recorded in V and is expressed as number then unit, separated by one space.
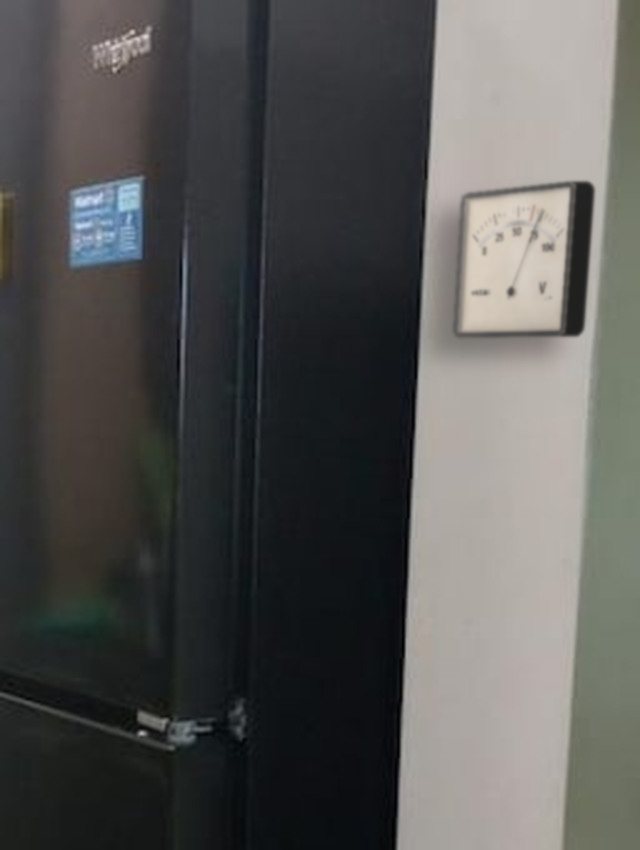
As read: 75 V
